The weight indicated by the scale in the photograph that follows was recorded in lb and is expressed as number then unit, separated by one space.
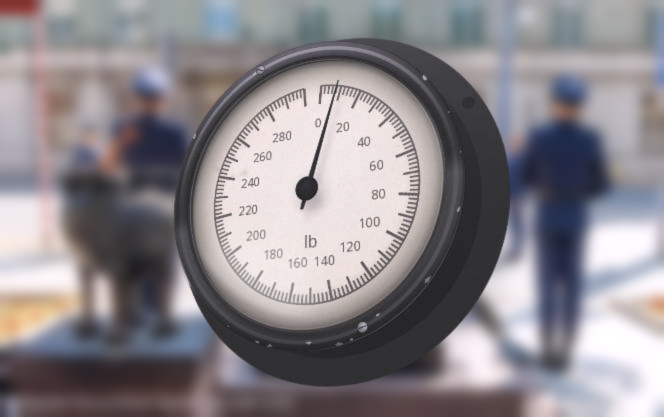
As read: 10 lb
